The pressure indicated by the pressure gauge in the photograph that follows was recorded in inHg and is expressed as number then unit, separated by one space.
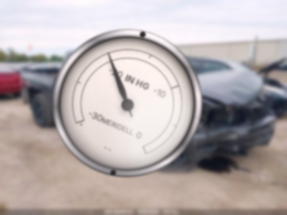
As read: -20 inHg
